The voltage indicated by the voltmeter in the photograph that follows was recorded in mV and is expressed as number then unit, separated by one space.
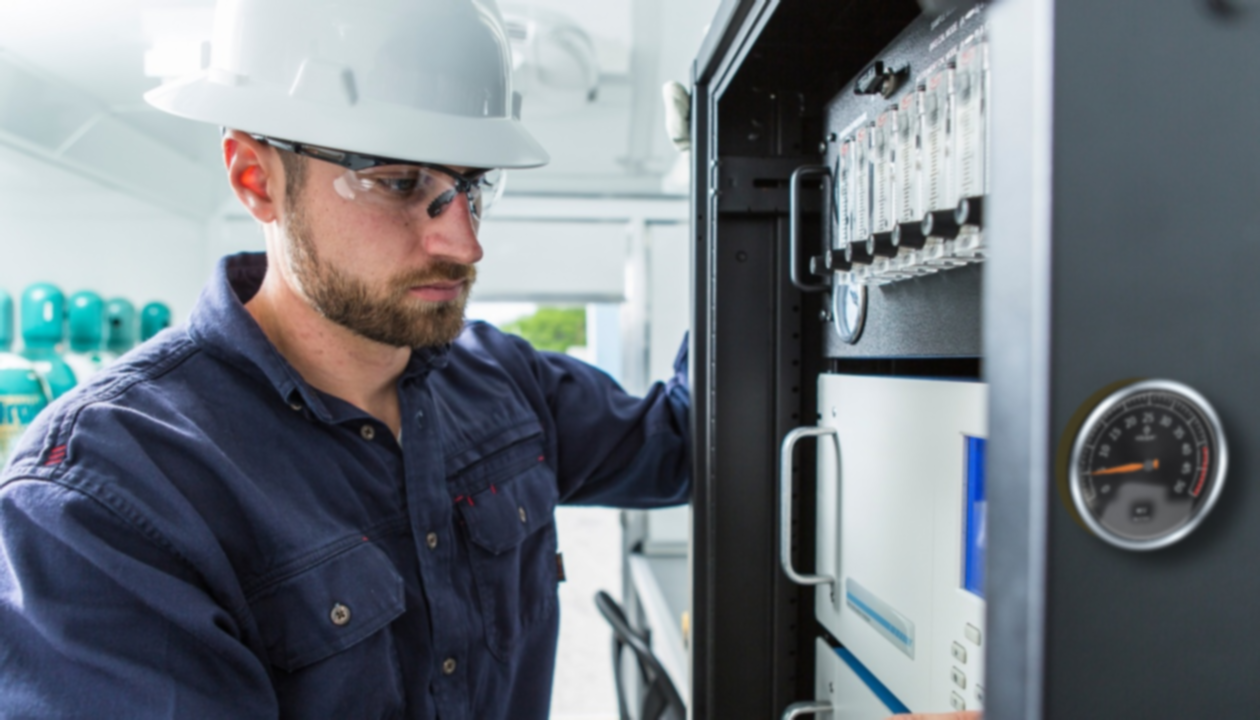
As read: 5 mV
